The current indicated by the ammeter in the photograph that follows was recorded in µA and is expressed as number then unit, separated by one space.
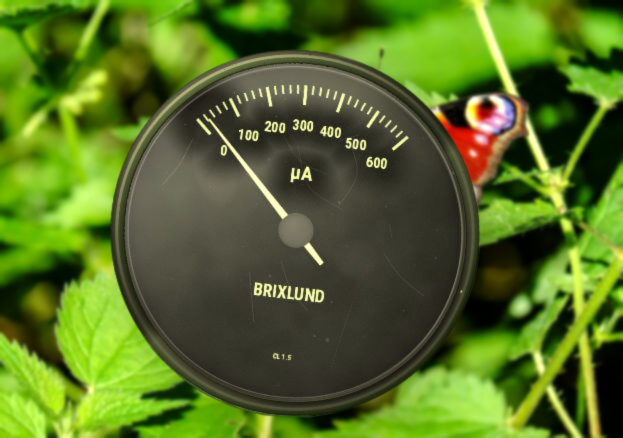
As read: 20 µA
